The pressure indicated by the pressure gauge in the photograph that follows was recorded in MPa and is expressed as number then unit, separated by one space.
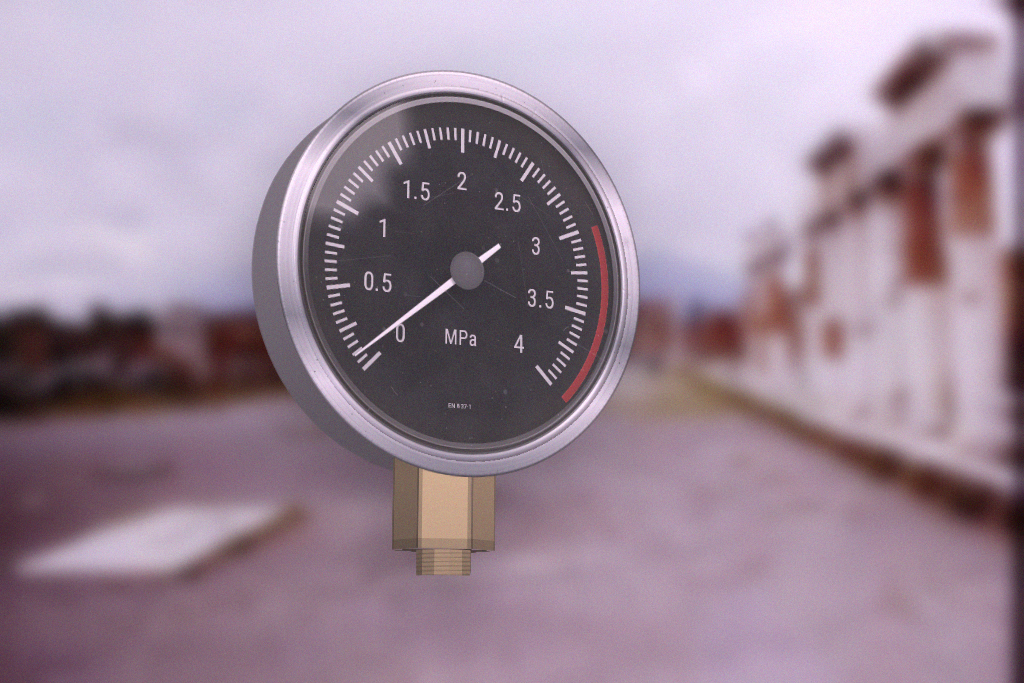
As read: 0.1 MPa
